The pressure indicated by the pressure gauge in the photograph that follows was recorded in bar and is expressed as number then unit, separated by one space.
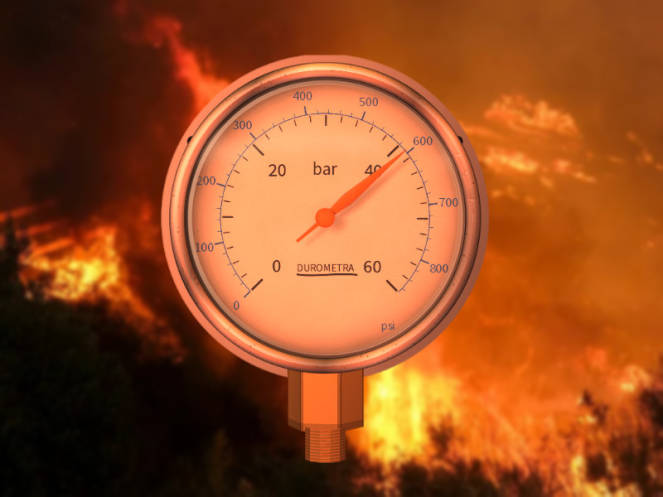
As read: 41 bar
